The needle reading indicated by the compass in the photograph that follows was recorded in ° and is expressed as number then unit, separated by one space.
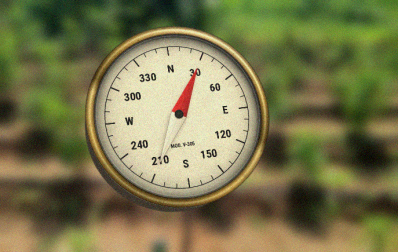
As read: 30 °
